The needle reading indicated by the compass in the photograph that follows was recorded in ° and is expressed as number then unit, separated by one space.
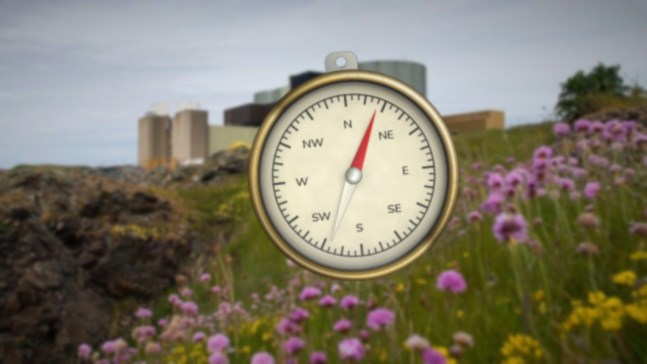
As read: 25 °
